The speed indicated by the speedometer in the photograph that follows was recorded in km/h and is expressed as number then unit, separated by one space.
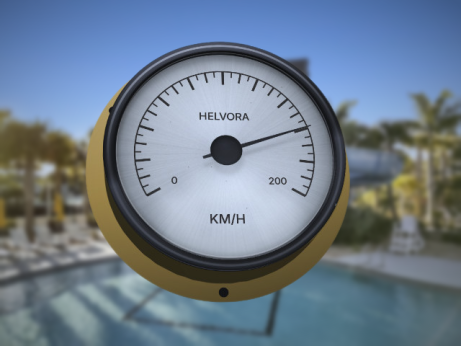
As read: 160 km/h
